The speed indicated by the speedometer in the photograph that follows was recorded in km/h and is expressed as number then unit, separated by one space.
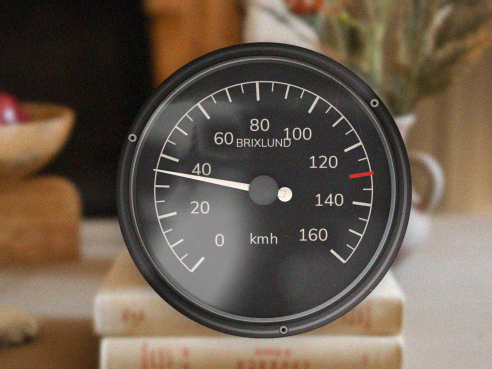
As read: 35 km/h
